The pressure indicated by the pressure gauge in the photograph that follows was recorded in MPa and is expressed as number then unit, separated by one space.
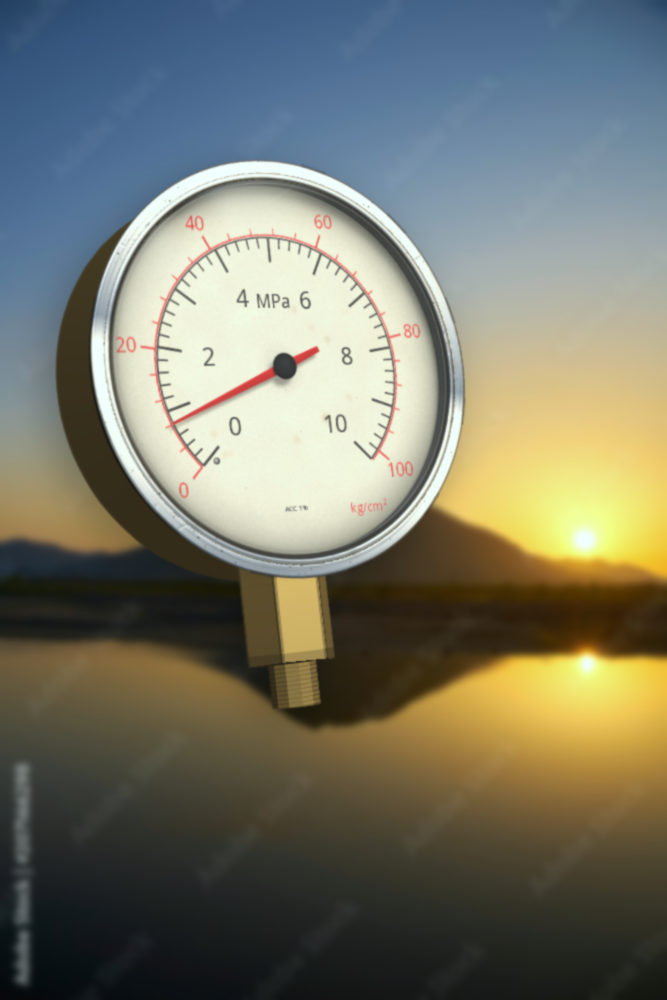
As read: 0.8 MPa
